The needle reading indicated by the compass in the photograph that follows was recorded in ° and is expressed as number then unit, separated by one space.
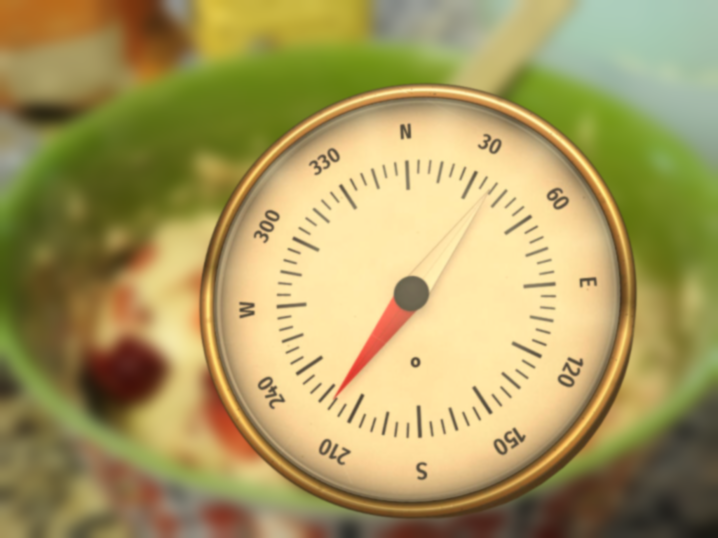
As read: 220 °
